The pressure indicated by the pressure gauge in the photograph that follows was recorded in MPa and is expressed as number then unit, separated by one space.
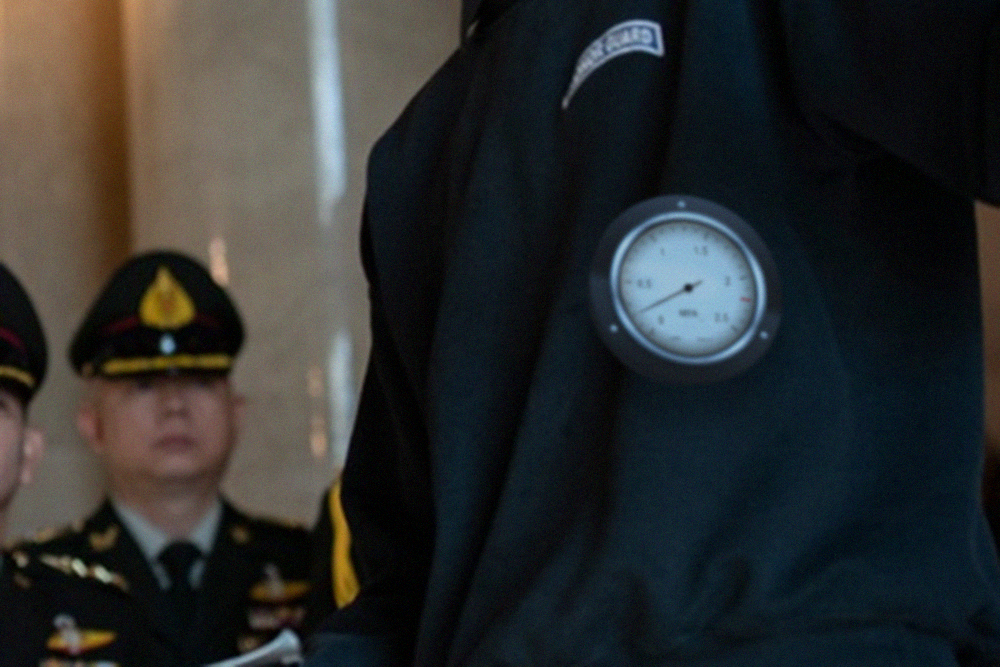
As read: 0.2 MPa
